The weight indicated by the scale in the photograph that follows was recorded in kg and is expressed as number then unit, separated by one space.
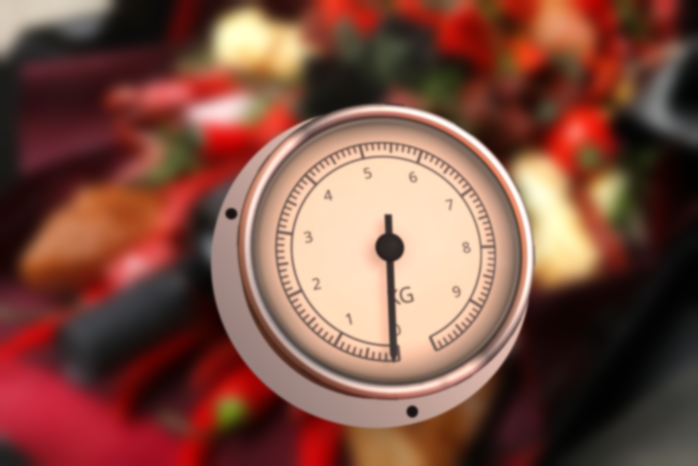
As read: 0.1 kg
